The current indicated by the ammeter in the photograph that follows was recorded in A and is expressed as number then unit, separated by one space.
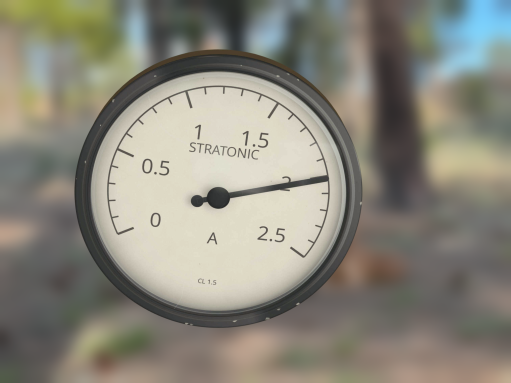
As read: 2 A
